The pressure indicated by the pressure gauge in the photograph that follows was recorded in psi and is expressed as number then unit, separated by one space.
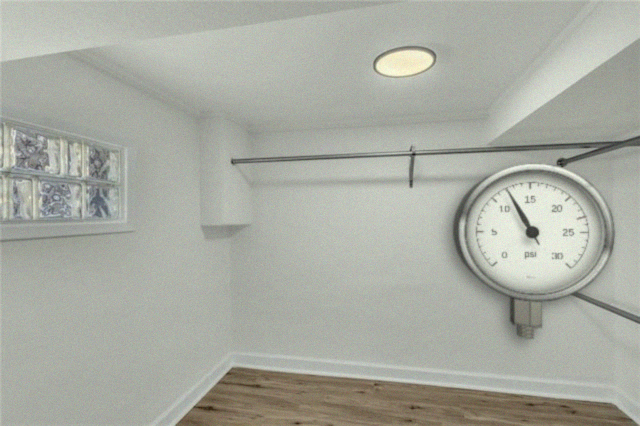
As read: 12 psi
